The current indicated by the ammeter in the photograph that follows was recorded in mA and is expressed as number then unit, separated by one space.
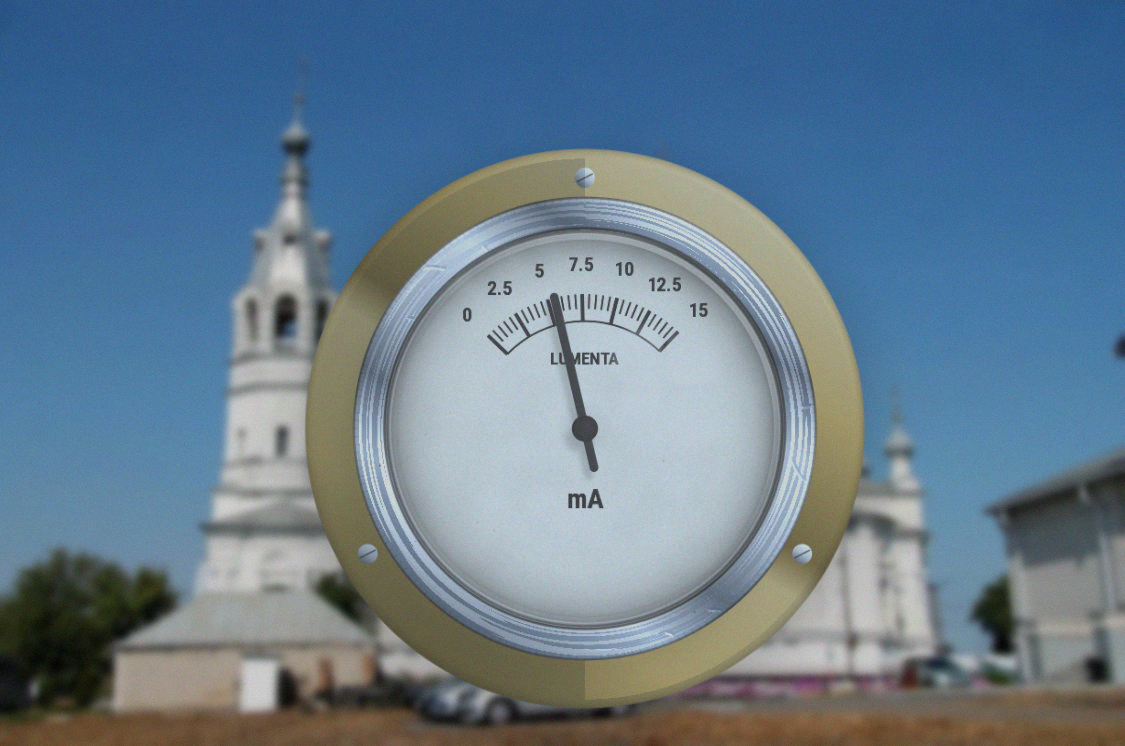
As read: 5.5 mA
